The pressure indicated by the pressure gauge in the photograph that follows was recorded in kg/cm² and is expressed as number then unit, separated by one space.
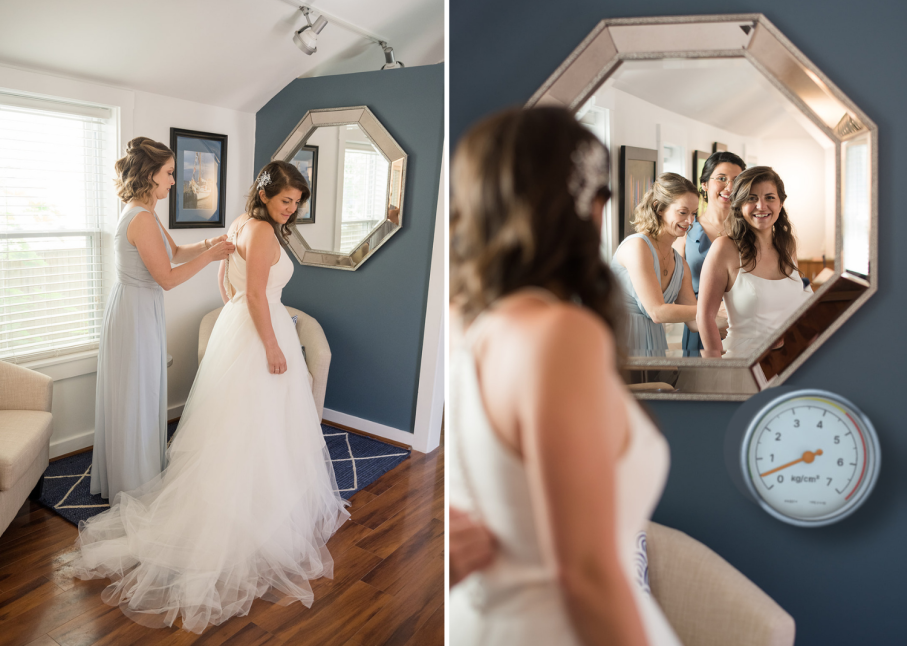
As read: 0.5 kg/cm²
